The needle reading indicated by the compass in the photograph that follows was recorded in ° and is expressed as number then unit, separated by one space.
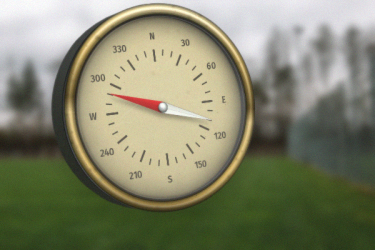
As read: 290 °
